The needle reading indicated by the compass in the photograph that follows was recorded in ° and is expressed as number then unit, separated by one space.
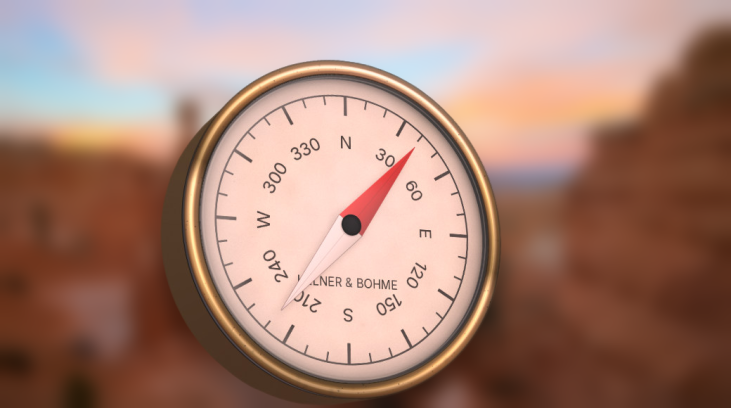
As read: 40 °
